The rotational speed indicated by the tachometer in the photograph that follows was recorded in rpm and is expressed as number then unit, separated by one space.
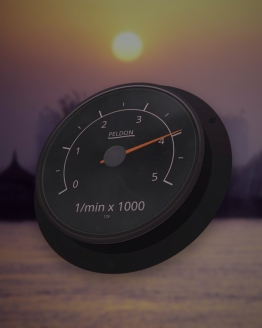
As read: 4000 rpm
